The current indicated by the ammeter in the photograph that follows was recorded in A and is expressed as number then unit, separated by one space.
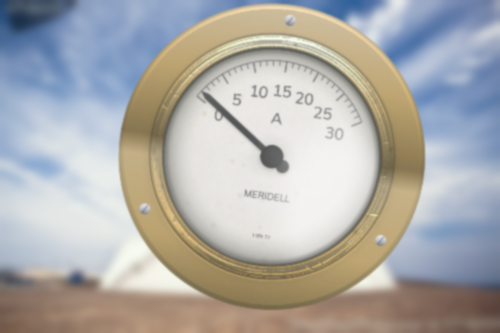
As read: 1 A
